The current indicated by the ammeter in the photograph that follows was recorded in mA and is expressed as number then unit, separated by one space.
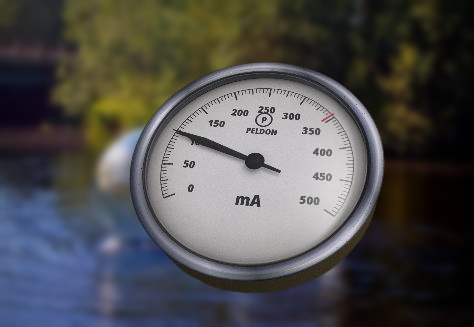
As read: 100 mA
